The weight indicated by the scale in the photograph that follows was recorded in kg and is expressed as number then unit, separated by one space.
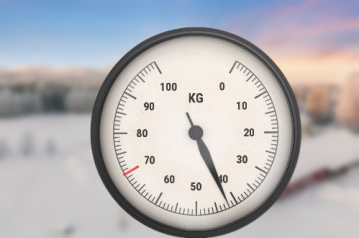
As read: 42 kg
